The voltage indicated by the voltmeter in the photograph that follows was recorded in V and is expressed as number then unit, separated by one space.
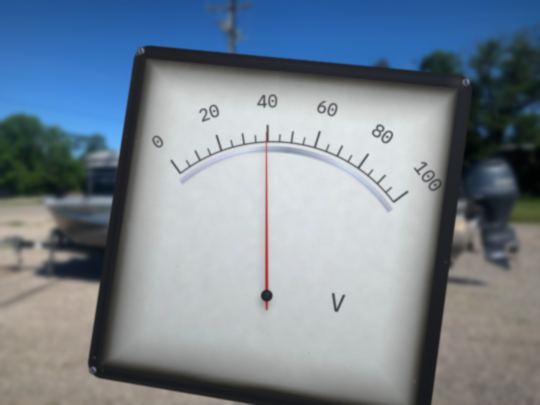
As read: 40 V
